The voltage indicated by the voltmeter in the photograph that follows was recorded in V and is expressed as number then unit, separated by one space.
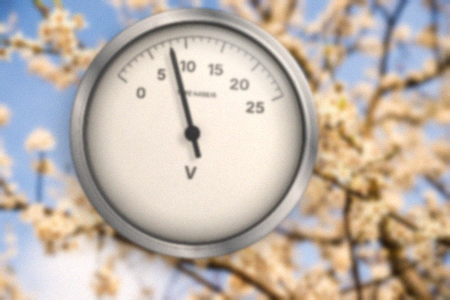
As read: 8 V
